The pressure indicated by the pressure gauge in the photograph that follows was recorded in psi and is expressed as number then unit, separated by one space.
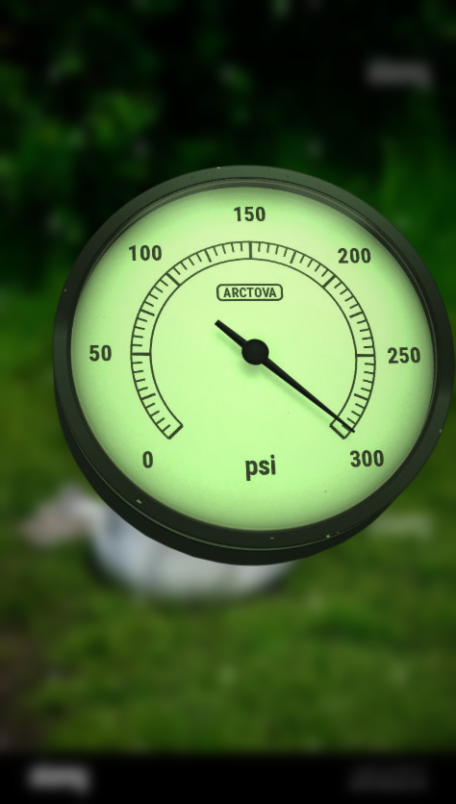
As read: 295 psi
